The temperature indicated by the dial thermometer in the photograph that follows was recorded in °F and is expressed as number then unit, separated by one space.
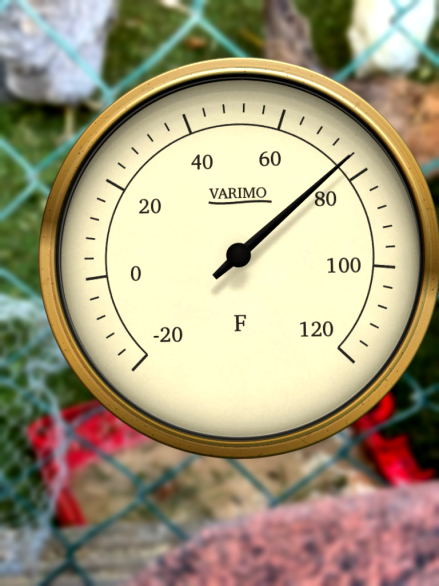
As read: 76 °F
